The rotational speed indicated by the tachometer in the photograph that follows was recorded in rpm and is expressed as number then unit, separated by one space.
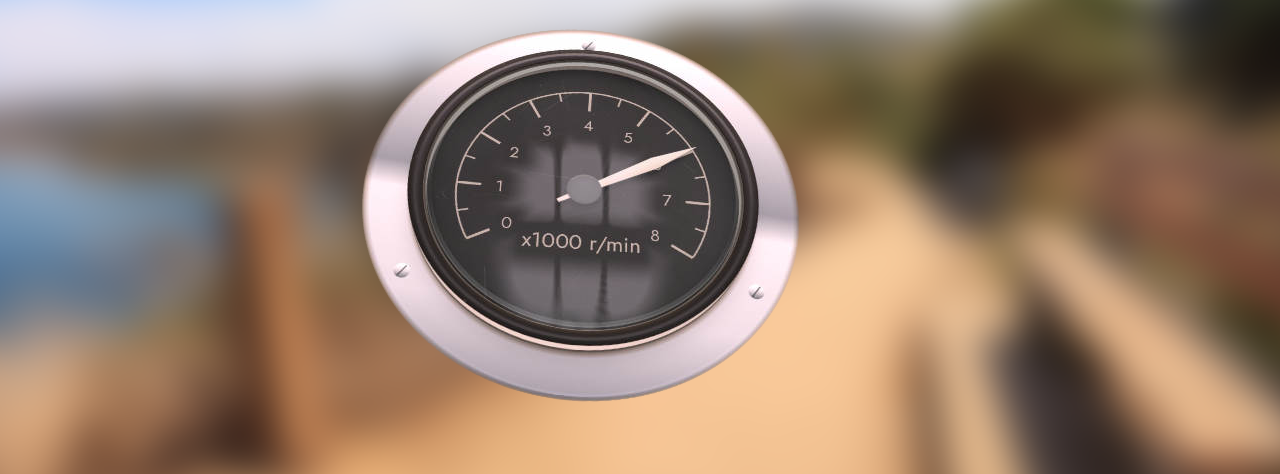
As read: 6000 rpm
